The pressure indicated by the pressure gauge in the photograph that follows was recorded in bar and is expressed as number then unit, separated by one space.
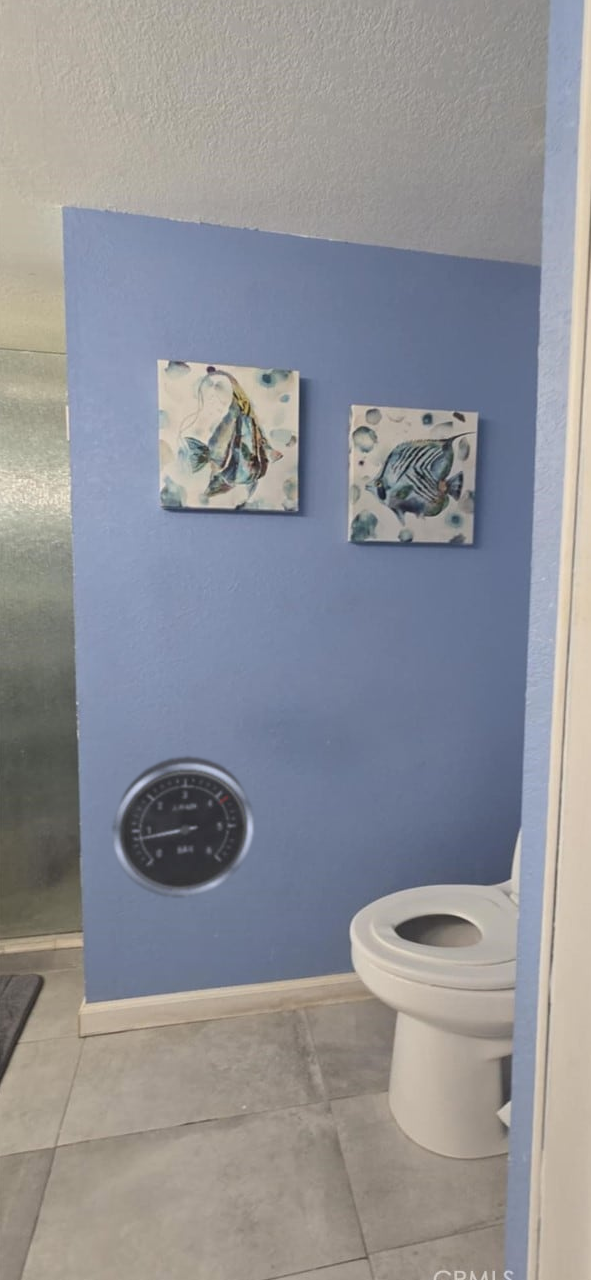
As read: 0.8 bar
